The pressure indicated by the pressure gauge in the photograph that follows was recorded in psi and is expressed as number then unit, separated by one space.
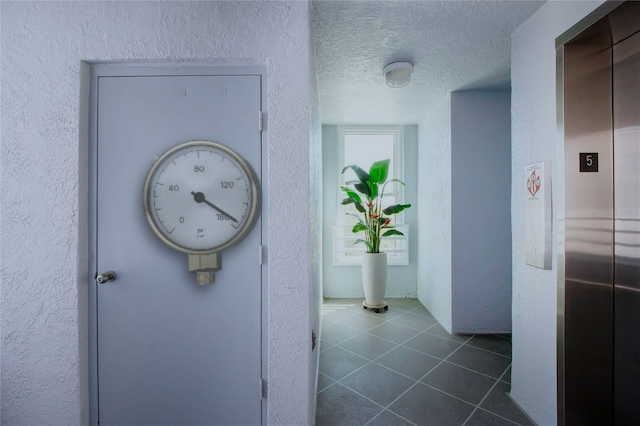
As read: 155 psi
